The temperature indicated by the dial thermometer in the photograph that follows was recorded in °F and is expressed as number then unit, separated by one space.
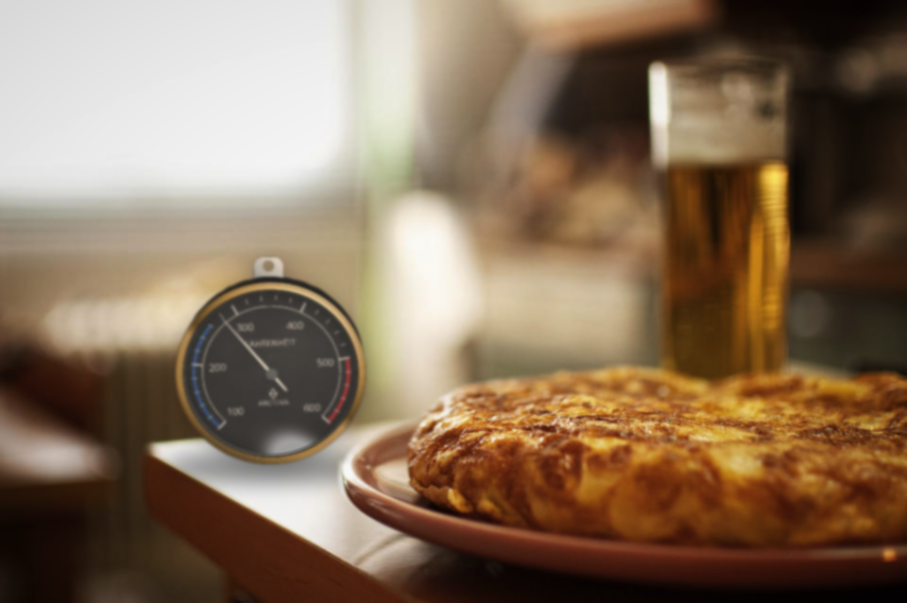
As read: 280 °F
